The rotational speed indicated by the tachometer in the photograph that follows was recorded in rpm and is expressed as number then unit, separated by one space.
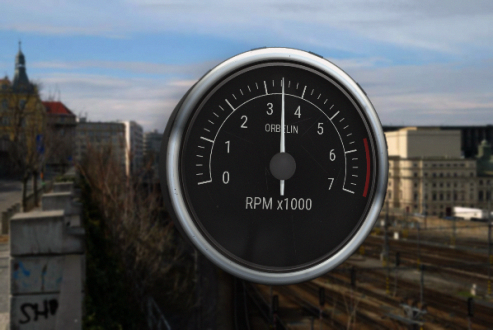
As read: 3400 rpm
